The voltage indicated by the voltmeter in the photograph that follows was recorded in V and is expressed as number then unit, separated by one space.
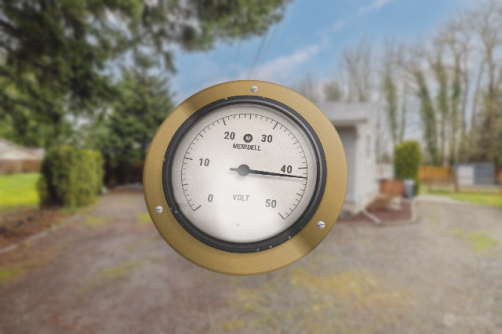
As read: 42 V
